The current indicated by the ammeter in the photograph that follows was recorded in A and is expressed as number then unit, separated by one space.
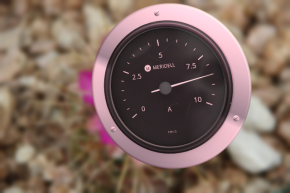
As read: 8.5 A
